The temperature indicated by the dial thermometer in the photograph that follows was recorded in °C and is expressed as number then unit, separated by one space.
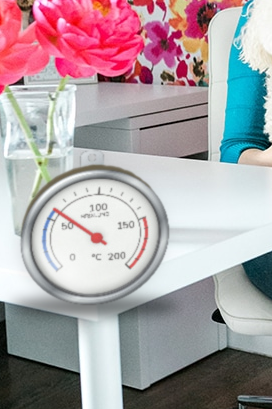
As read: 60 °C
